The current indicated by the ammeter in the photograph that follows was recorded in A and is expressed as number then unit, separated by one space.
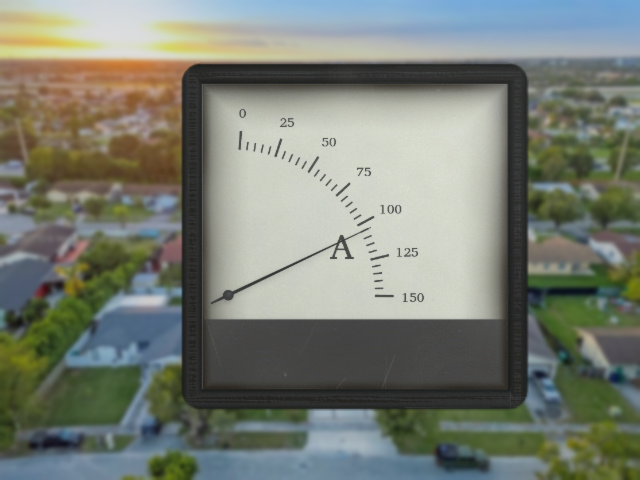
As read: 105 A
